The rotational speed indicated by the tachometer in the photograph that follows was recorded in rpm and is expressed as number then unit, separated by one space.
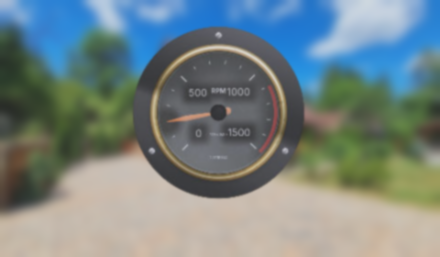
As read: 200 rpm
